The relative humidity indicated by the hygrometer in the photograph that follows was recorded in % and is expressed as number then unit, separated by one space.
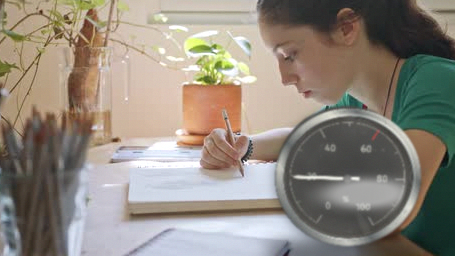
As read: 20 %
